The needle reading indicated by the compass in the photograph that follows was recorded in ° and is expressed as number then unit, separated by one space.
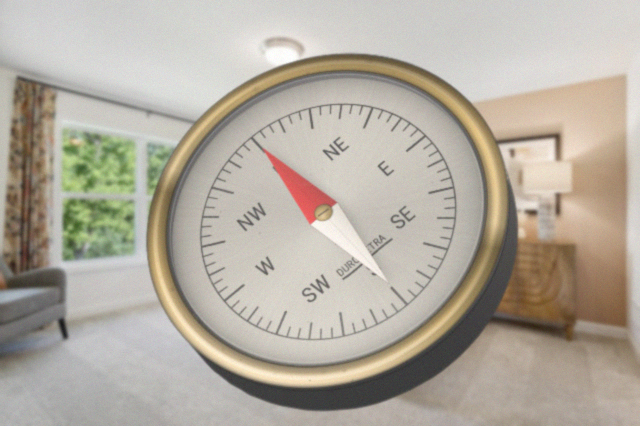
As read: 0 °
